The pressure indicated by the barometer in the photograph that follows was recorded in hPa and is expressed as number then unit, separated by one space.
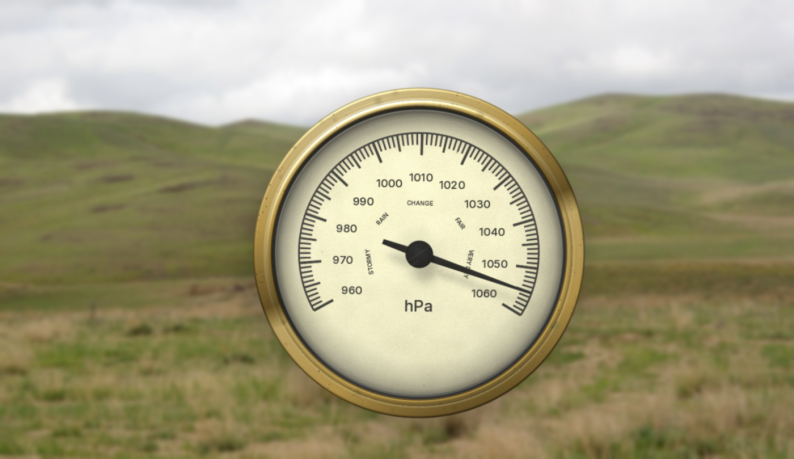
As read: 1055 hPa
